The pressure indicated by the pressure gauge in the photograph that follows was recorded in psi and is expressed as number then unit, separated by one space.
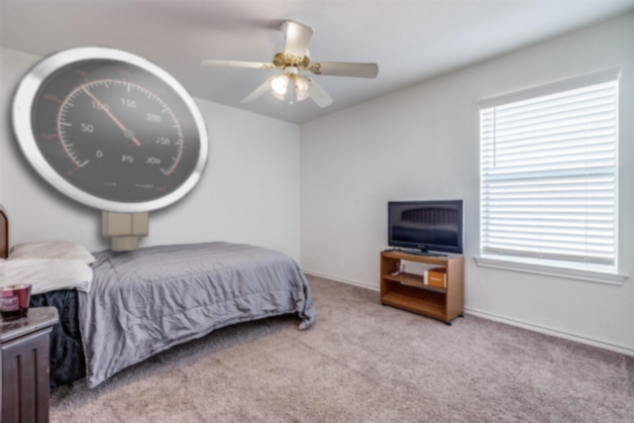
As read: 100 psi
